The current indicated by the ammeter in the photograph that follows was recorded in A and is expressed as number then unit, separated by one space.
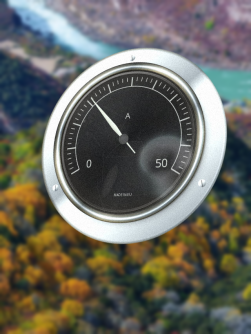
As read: 16 A
